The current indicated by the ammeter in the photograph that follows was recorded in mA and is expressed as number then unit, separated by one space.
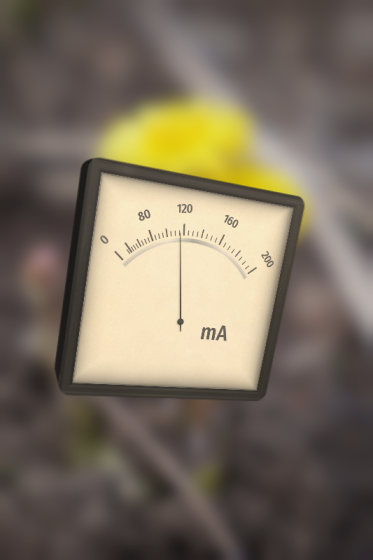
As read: 115 mA
